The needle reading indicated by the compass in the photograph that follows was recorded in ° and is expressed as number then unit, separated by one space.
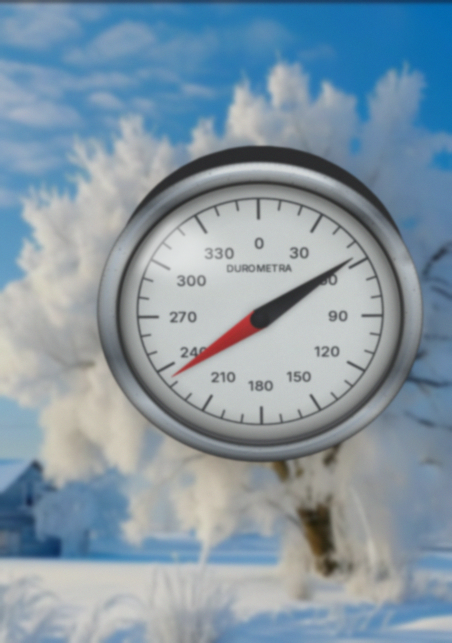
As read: 235 °
